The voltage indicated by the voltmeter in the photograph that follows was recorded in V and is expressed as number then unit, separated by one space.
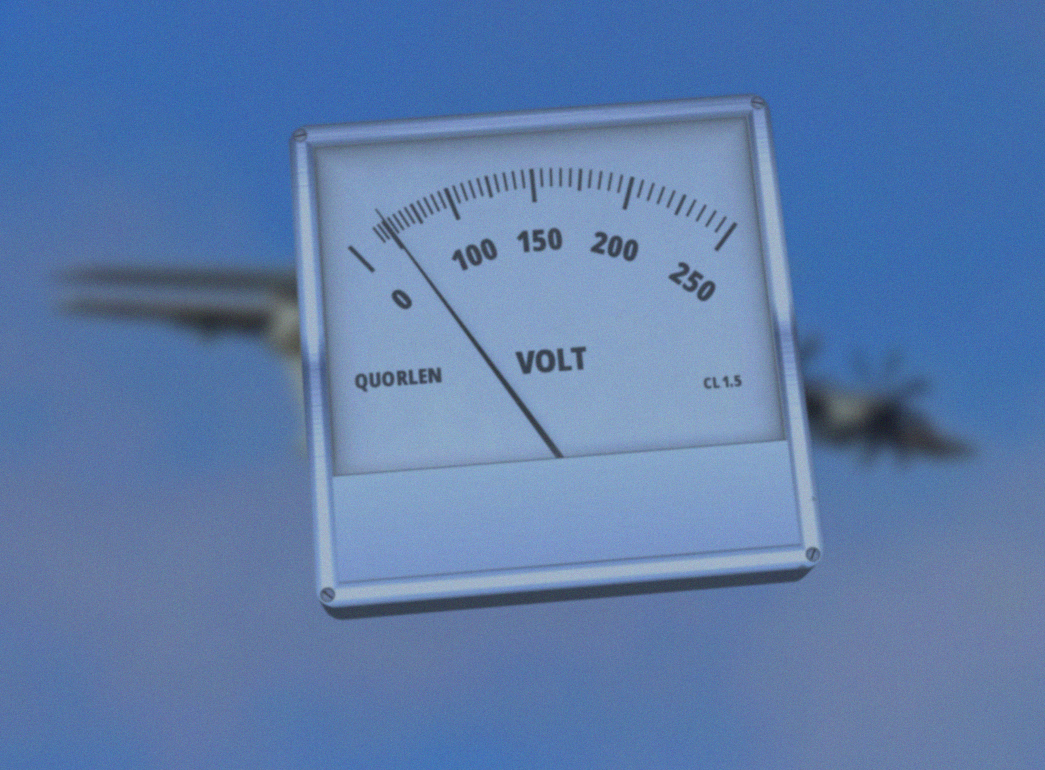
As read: 50 V
